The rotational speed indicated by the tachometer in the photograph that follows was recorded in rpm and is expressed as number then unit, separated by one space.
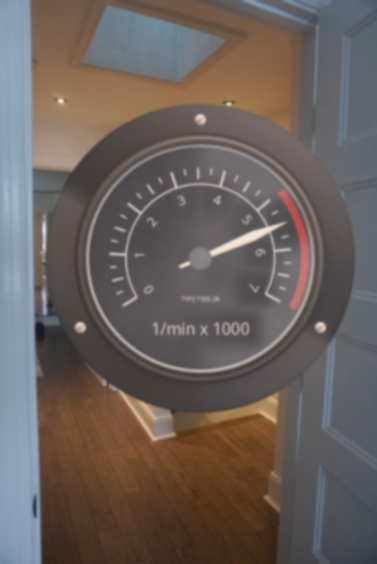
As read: 5500 rpm
